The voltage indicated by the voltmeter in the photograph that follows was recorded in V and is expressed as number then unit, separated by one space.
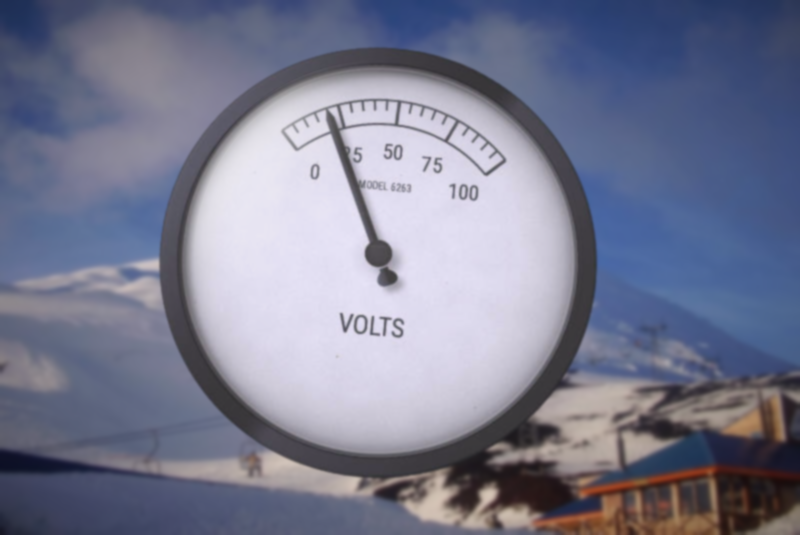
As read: 20 V
